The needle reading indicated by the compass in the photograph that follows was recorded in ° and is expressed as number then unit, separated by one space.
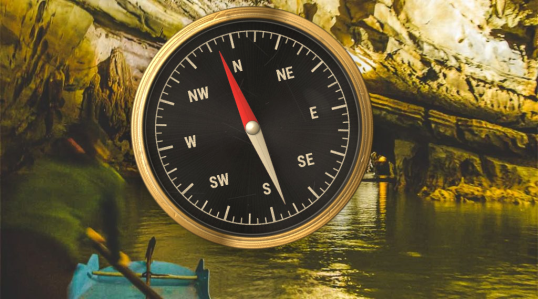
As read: 350 °
